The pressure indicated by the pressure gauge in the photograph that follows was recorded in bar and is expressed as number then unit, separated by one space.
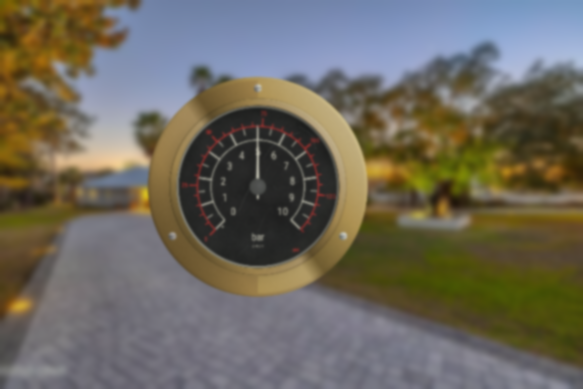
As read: 5 bar
